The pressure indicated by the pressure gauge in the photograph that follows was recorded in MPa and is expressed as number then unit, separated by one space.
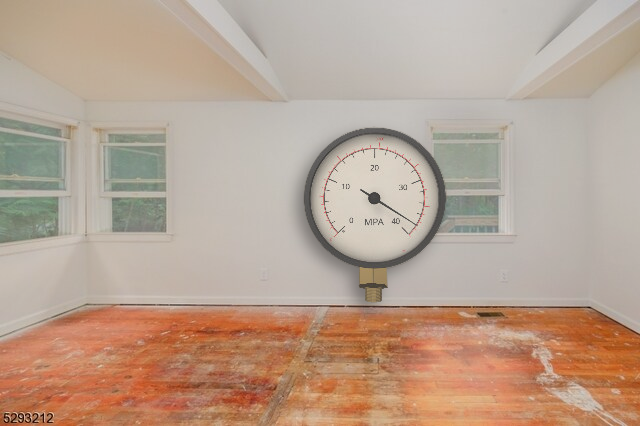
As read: 38 MPa
